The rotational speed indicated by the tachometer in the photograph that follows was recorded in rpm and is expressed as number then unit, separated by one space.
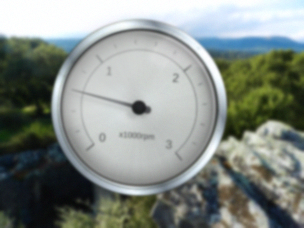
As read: 600 rpm
